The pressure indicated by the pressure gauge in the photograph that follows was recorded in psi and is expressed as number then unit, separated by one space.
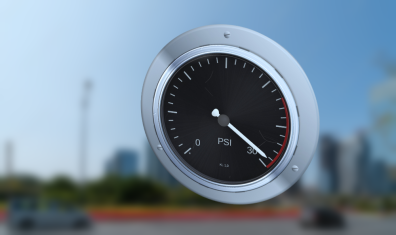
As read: 29 psi
